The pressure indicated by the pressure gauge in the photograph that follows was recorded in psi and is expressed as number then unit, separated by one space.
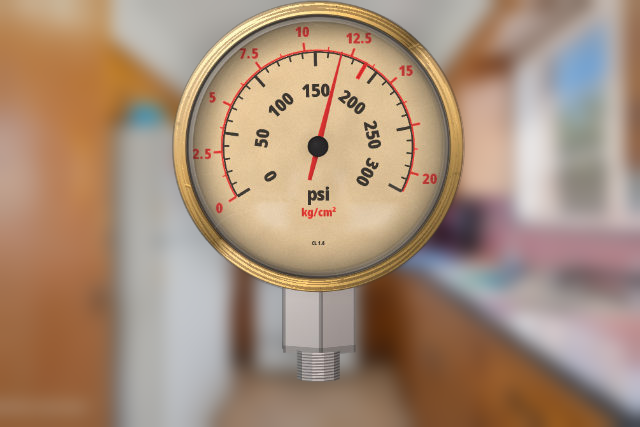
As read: 170 psi
